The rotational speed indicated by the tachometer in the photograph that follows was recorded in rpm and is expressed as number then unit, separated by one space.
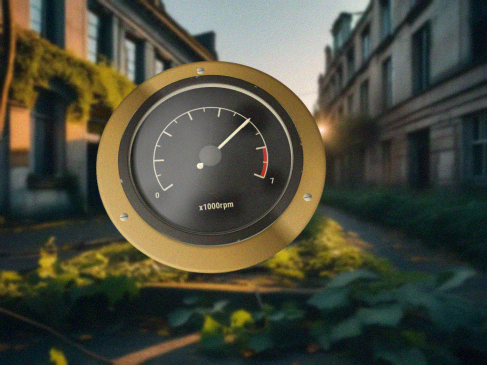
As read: 5000 rpm
